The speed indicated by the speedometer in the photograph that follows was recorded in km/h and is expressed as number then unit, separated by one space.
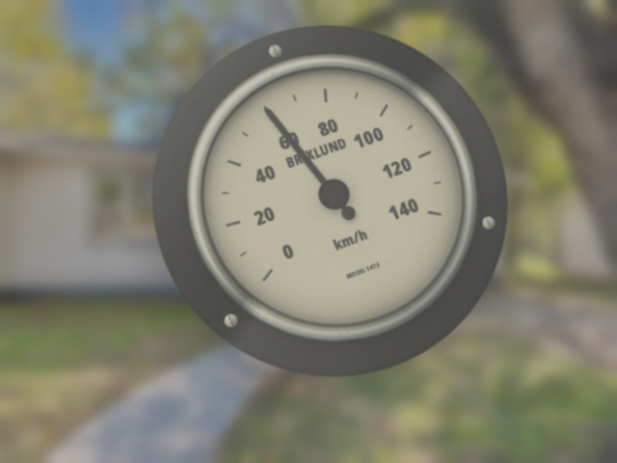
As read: 60 km/h
